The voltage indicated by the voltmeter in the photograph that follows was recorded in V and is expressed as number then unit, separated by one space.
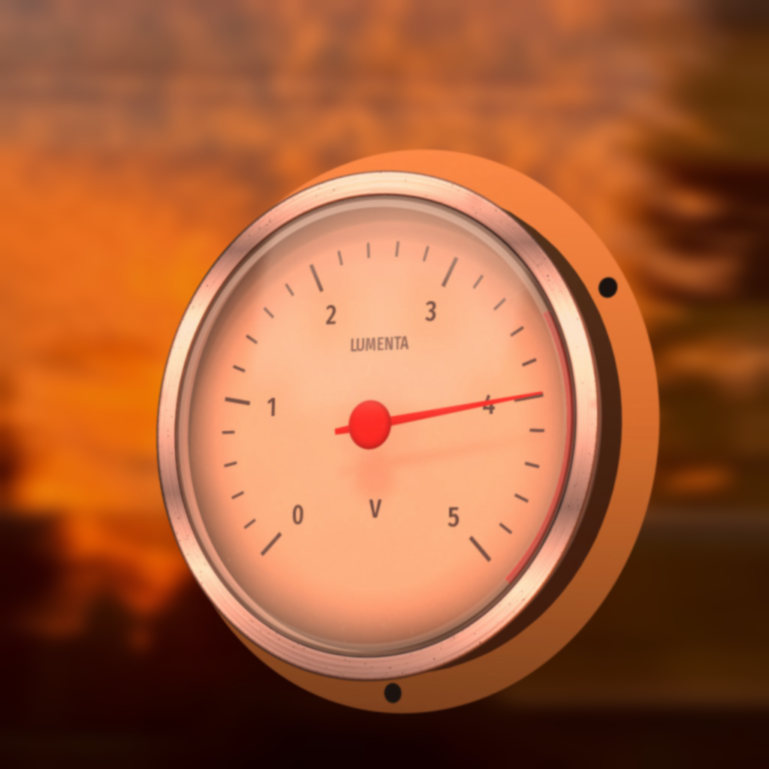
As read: 4 V
